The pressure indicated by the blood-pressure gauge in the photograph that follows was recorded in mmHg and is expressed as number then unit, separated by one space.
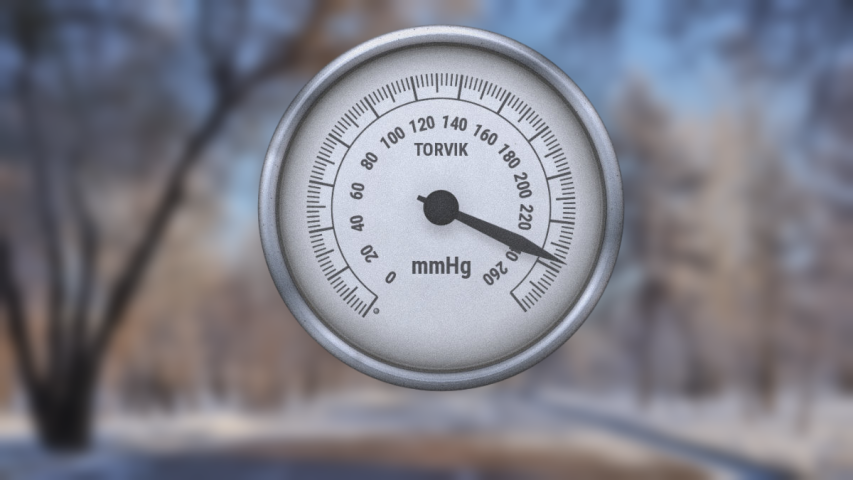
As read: 236 mmHg
